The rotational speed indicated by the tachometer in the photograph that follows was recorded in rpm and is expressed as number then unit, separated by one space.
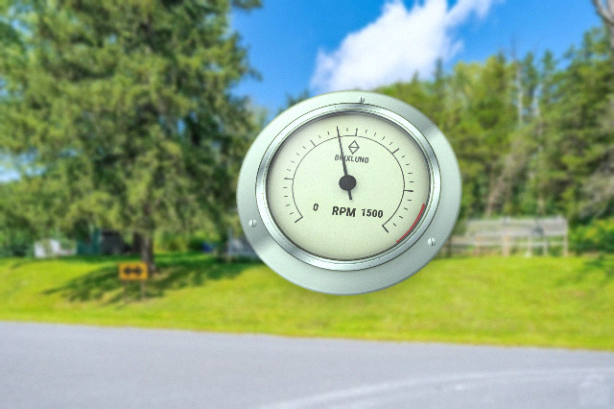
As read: 650 rpm
